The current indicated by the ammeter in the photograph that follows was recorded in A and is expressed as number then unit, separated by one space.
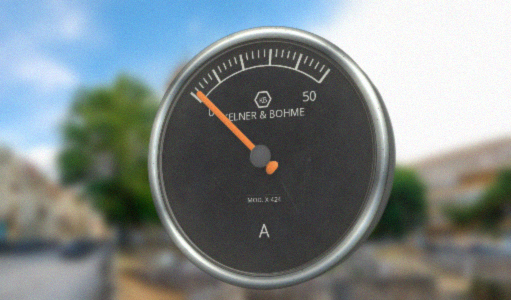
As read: 2 A
